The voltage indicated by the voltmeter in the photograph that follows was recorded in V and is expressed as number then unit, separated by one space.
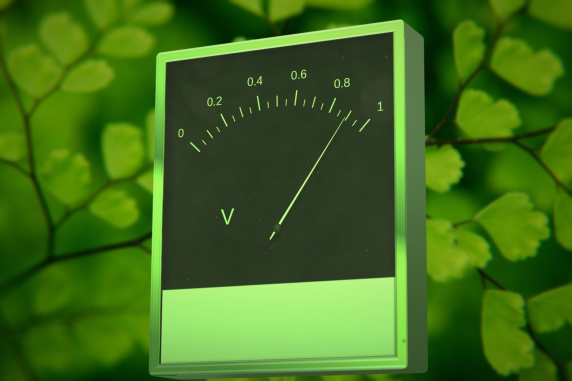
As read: 0.9 V
